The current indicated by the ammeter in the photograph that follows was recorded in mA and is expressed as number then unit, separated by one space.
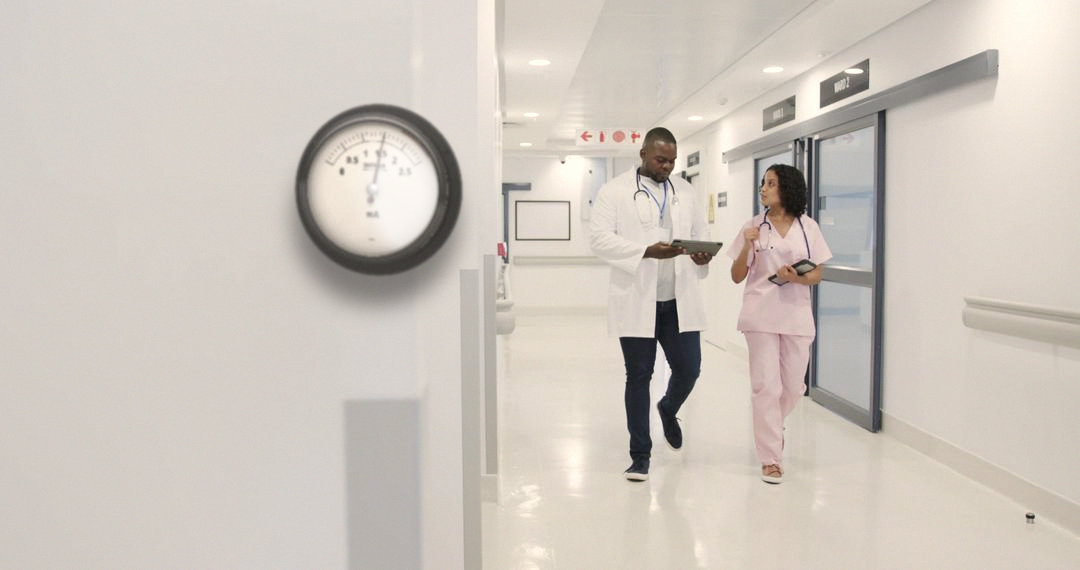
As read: 1.5 mA
